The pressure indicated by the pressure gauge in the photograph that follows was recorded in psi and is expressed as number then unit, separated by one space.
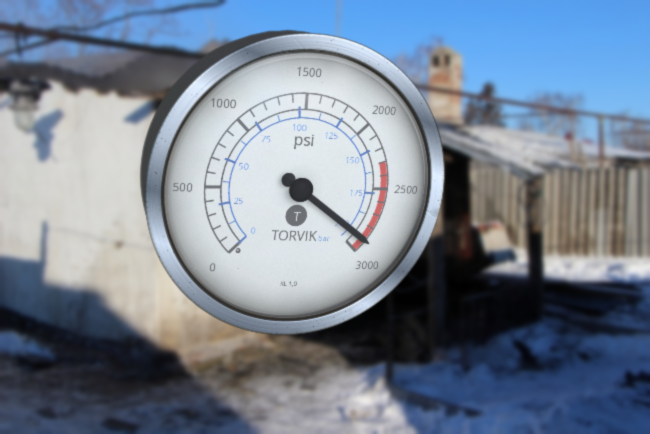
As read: 2900 psi
